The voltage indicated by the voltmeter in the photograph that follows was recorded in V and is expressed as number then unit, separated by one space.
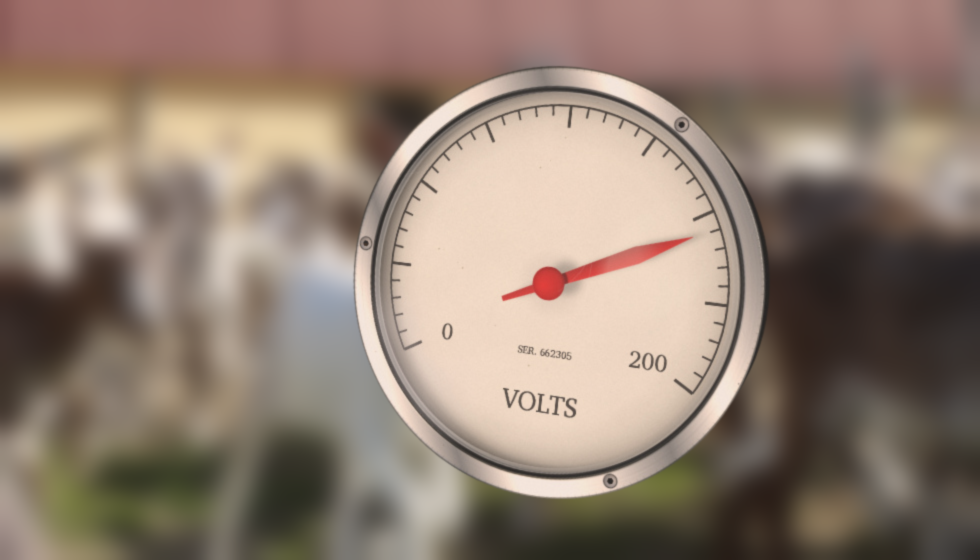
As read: 155 V
